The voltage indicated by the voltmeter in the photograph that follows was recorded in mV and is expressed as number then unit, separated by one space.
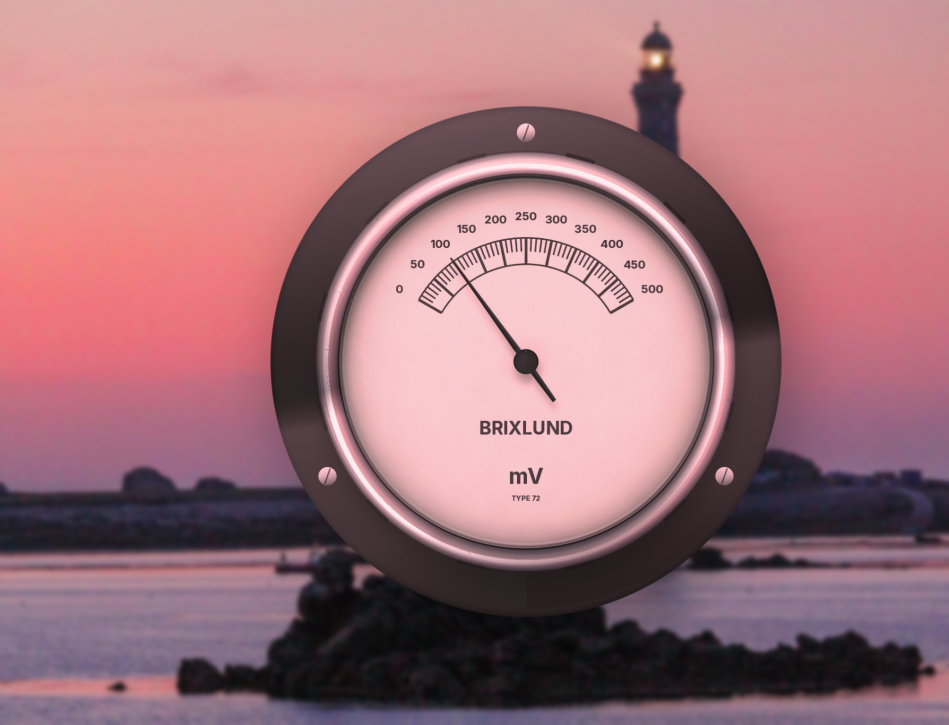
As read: 100 mV
